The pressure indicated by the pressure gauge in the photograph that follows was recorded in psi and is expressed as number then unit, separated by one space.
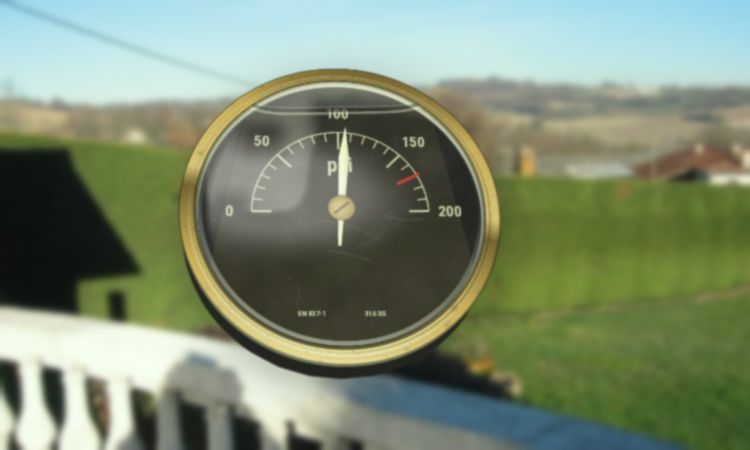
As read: 105 psi
